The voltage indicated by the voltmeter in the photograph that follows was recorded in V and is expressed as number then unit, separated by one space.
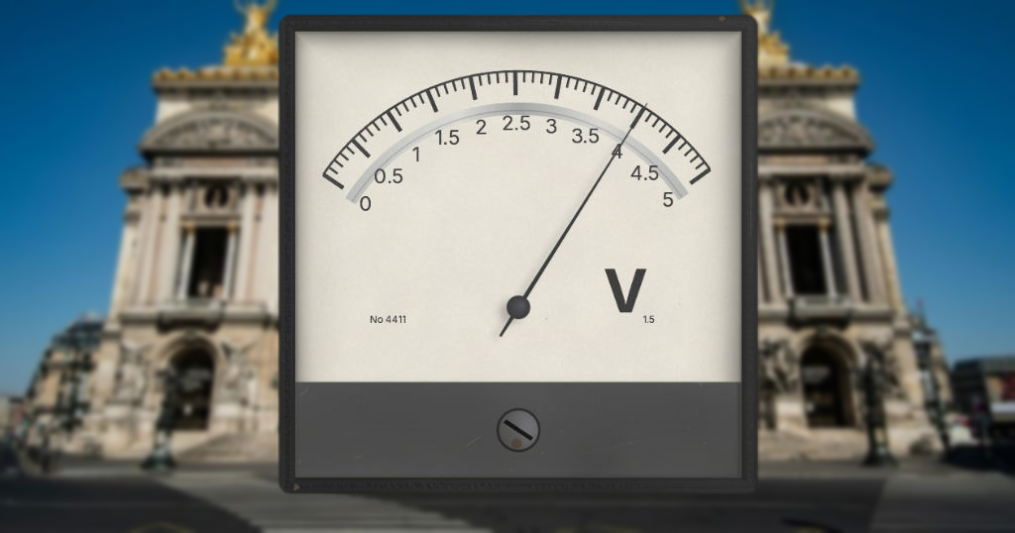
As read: 4 V
